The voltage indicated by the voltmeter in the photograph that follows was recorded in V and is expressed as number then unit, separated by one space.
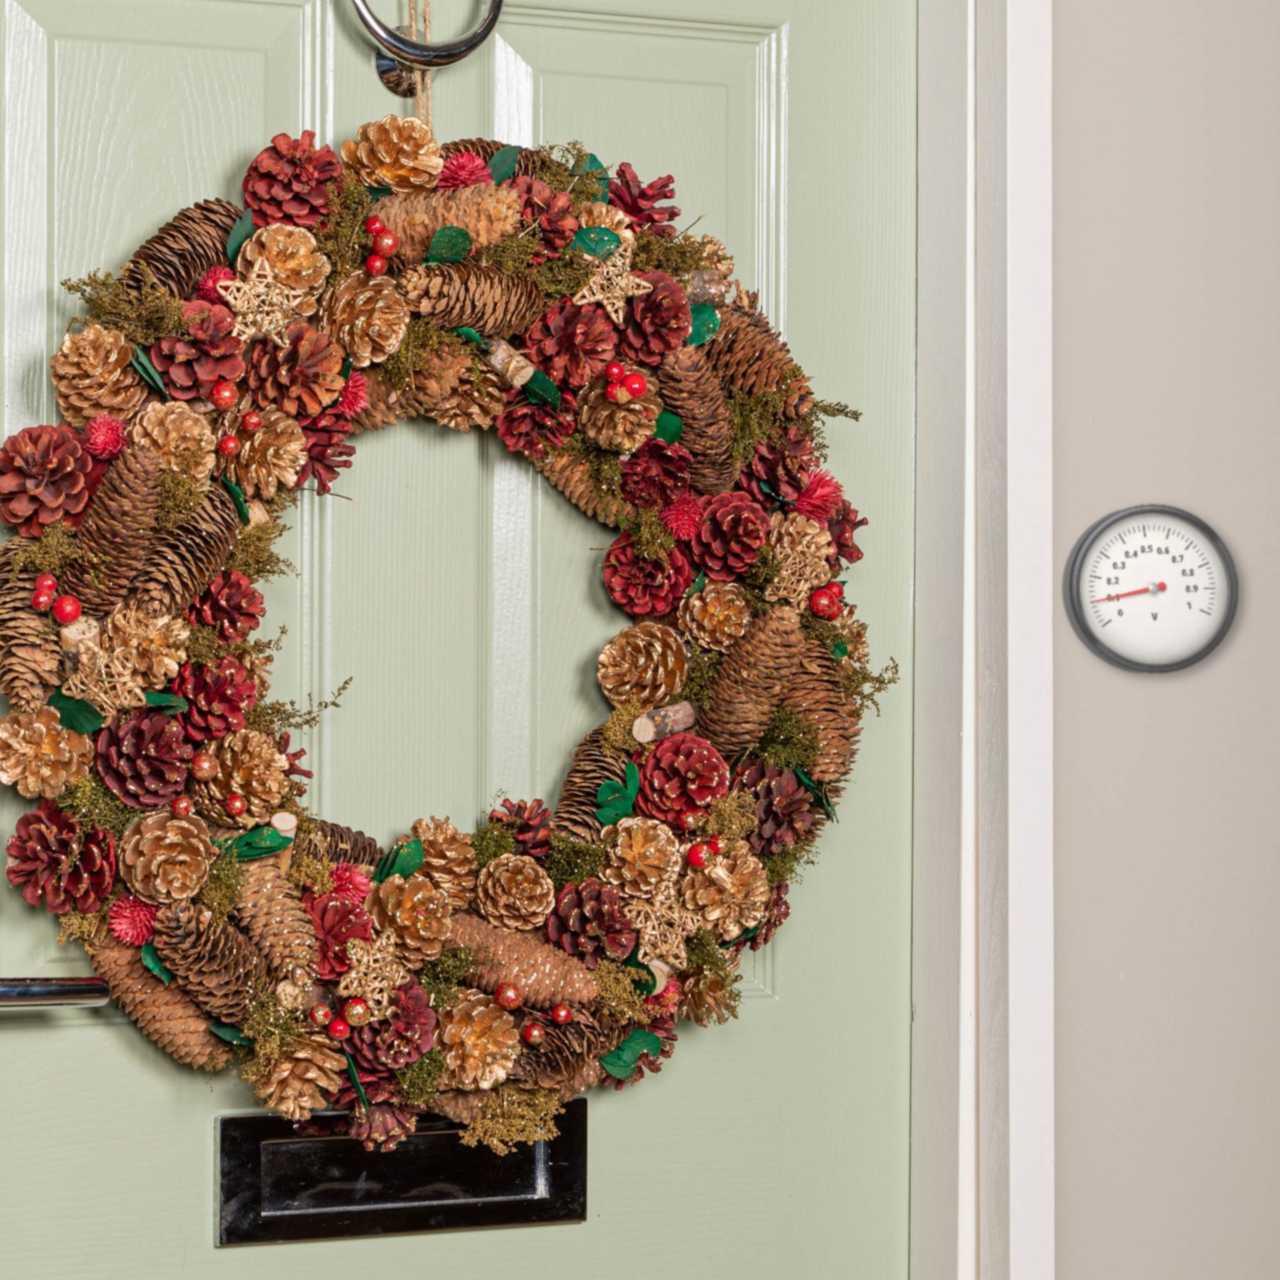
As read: 0.1 V
